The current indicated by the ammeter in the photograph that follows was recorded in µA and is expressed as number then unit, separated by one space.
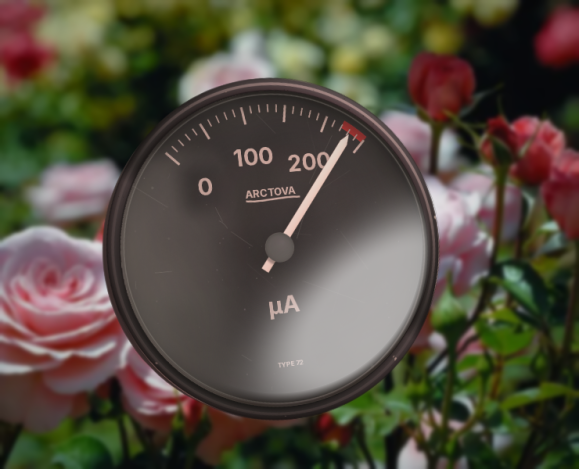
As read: 230 µA
